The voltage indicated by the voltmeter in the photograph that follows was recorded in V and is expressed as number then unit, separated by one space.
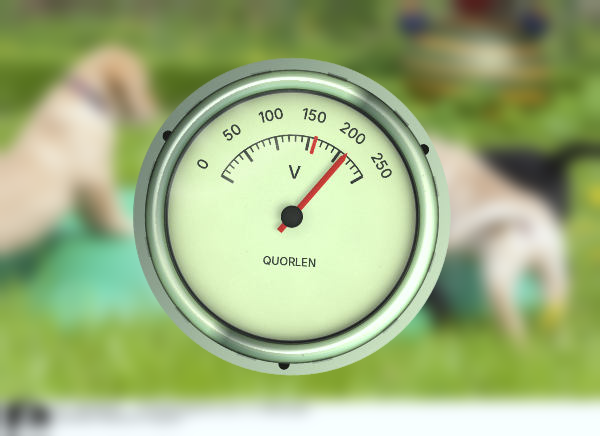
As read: 210 V
